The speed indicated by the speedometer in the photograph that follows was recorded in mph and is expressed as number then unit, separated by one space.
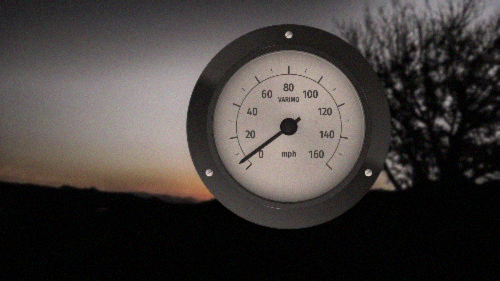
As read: 5 mph
